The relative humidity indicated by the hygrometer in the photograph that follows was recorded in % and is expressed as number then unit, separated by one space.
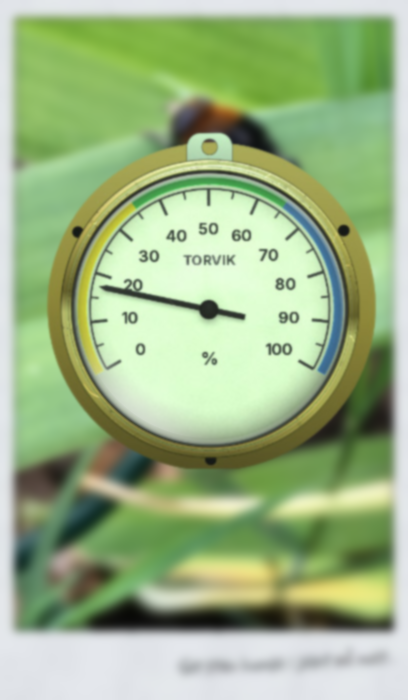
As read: 17.5 %
